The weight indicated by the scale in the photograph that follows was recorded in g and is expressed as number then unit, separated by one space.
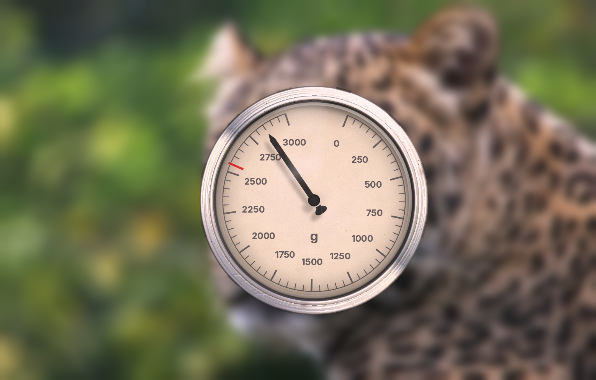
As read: 2850 g
